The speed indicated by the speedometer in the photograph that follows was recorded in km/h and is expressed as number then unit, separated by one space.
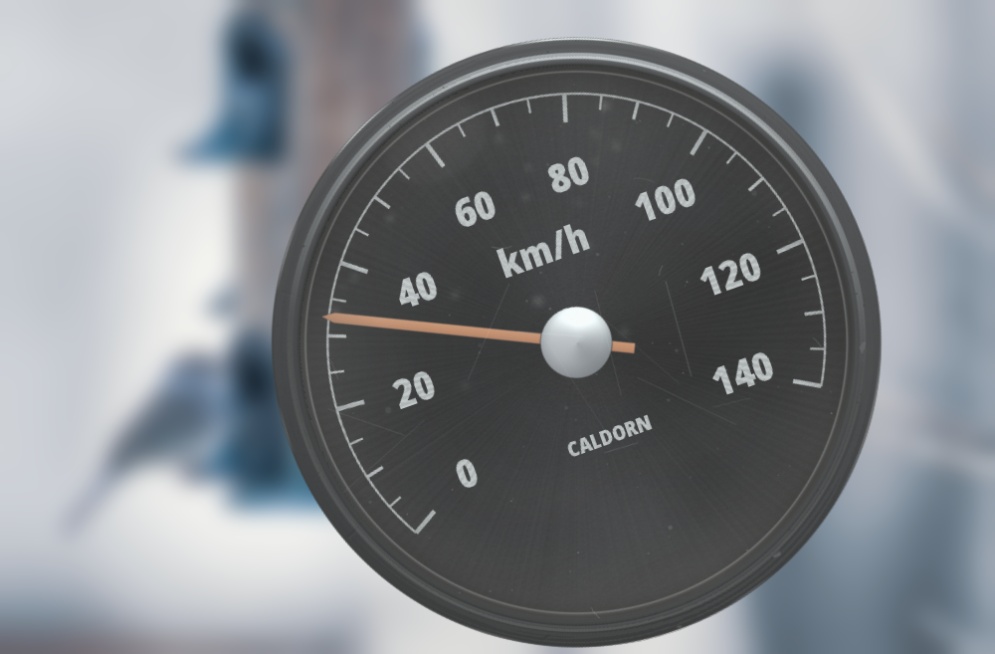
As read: 32.5 km/h
